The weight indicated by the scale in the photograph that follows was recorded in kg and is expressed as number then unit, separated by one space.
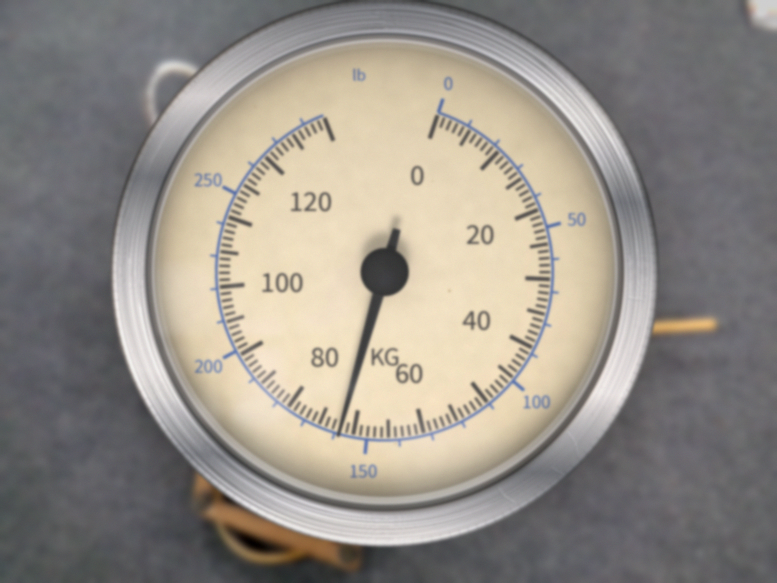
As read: 72 kg
